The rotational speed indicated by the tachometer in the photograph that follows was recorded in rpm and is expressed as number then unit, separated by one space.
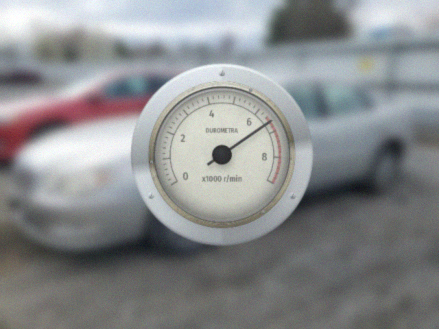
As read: 6600 rpm
